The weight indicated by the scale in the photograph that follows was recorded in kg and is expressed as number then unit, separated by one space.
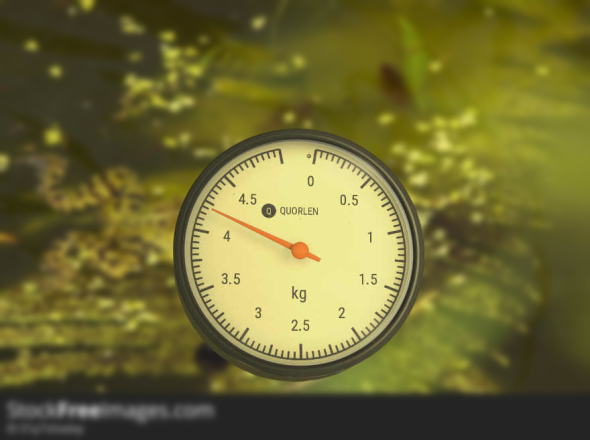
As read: 4.2 kg
